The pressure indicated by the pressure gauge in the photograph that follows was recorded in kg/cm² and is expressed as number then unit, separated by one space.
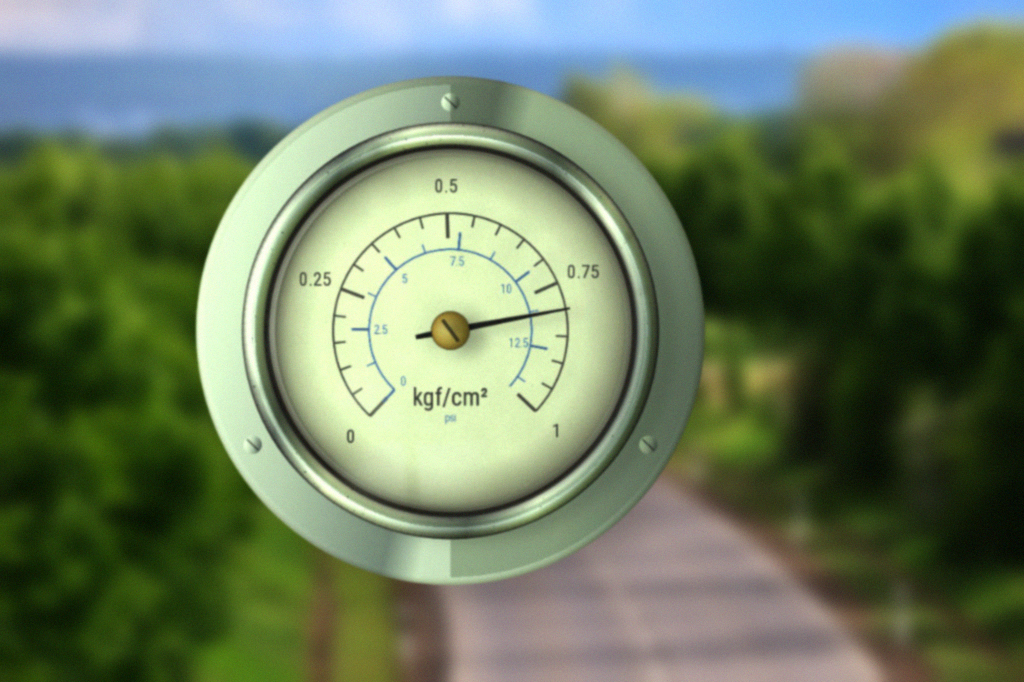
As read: 0.8 kg/cm²
